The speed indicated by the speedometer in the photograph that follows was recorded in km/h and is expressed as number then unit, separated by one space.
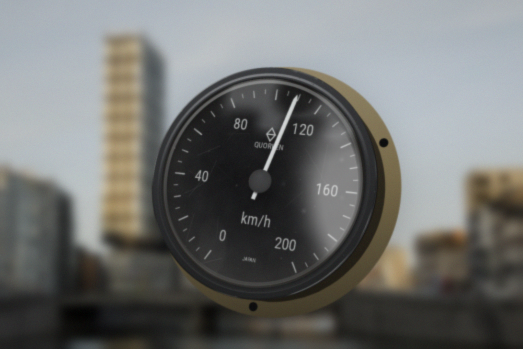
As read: 110 km/h
